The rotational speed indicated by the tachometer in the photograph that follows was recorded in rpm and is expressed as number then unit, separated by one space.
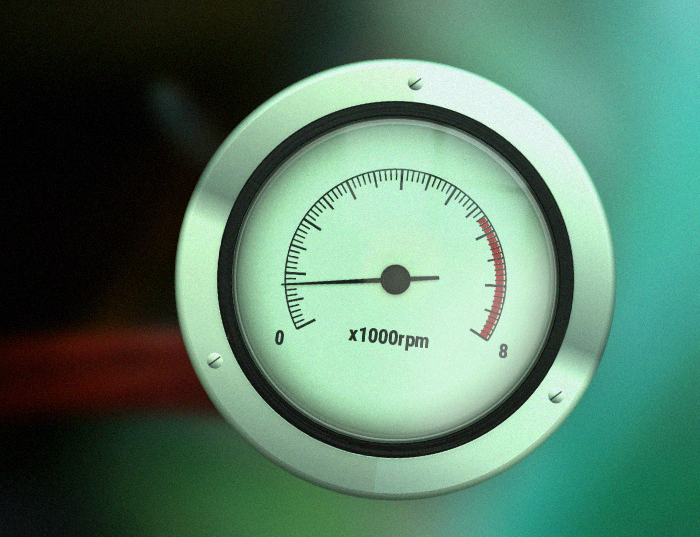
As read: 800 rpm
